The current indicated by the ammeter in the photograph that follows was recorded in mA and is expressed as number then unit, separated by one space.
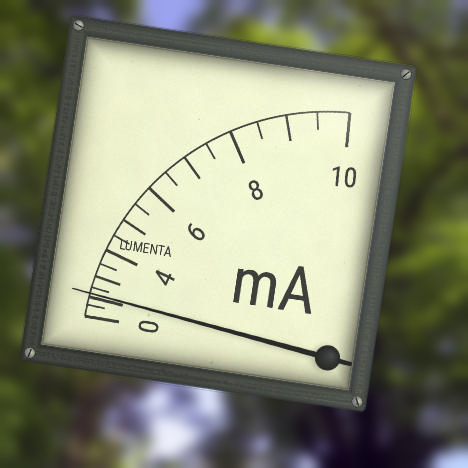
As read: 2.25 mA
